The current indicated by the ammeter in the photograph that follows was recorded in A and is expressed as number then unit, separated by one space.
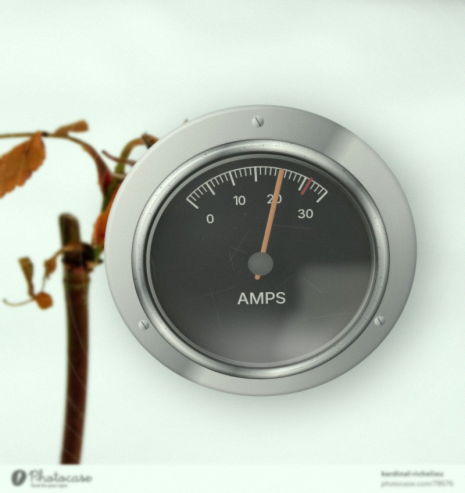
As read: 20 A
